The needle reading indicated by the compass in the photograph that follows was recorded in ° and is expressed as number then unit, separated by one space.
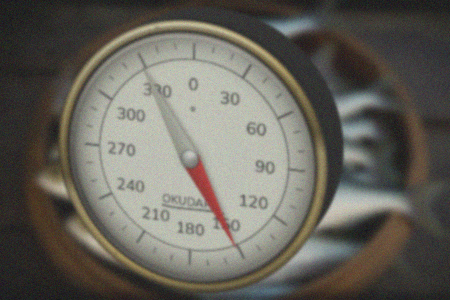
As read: 150 °
